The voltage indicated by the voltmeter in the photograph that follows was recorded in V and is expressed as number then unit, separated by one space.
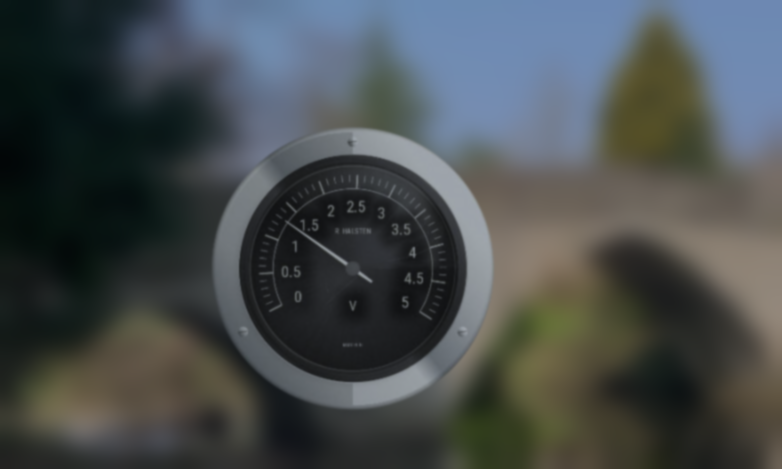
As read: 1.3 V
